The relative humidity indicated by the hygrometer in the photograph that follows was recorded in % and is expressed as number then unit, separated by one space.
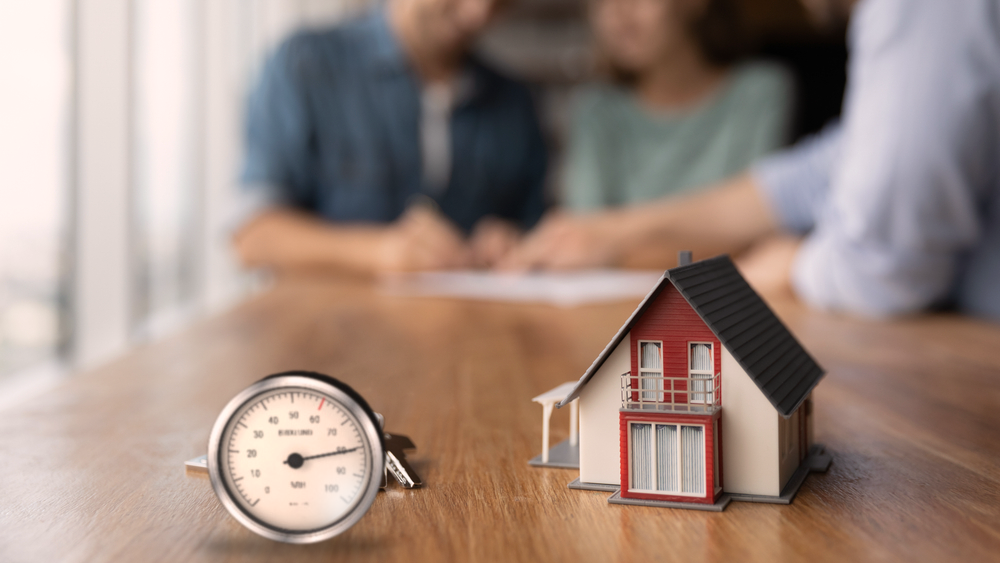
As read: 80 %
